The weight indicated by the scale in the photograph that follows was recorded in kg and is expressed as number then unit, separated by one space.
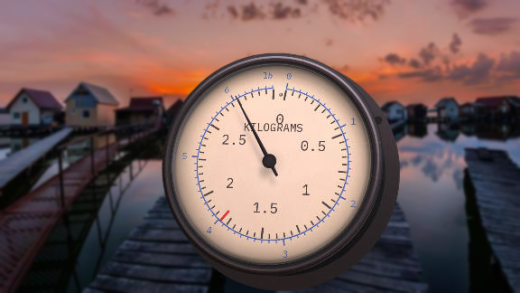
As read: 2.75 kg
